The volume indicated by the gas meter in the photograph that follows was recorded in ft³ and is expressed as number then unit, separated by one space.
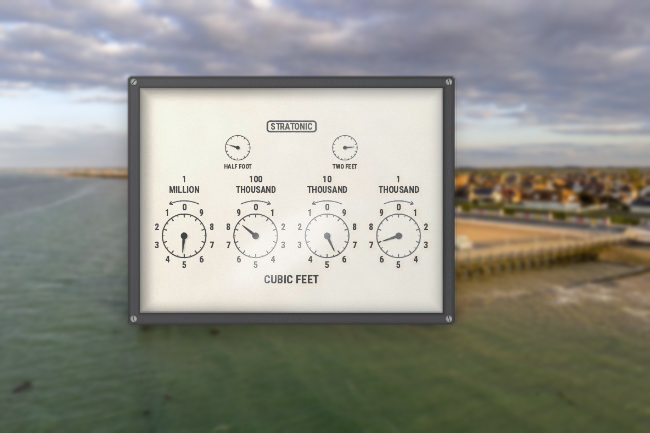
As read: 485700 ft³
